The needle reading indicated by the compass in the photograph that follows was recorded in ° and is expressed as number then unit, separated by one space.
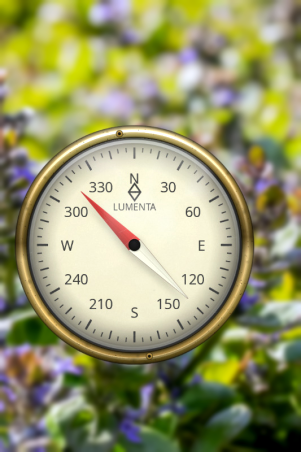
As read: 315 °
